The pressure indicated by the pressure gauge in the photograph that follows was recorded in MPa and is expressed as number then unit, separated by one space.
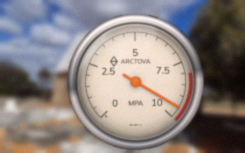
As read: 9.5 MPa
